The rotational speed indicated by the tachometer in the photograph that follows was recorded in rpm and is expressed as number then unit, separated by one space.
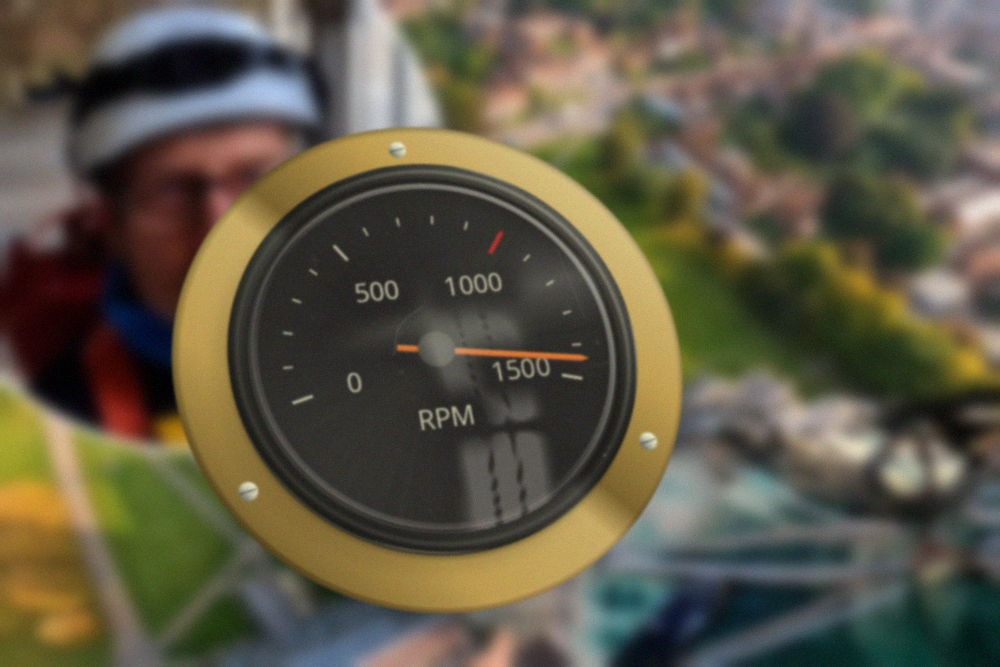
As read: 1450 rpm
